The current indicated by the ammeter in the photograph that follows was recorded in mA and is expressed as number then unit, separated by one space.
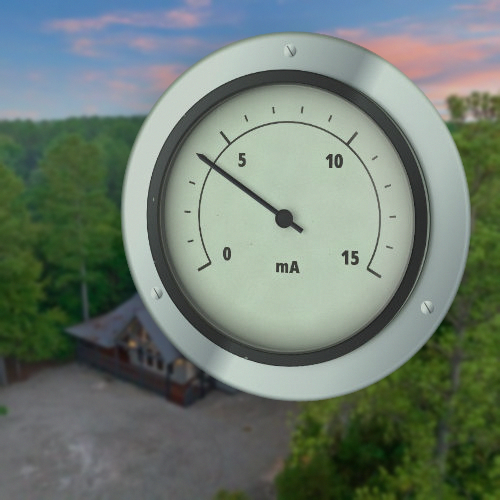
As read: 4 mA
